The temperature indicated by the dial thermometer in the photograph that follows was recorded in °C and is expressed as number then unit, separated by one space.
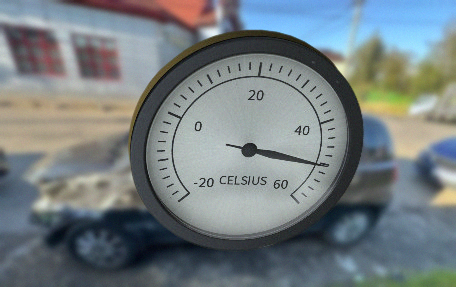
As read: 50 °C
